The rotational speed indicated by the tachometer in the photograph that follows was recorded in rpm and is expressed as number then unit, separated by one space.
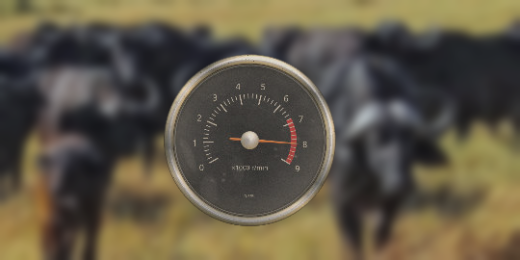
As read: 8000 rpm
